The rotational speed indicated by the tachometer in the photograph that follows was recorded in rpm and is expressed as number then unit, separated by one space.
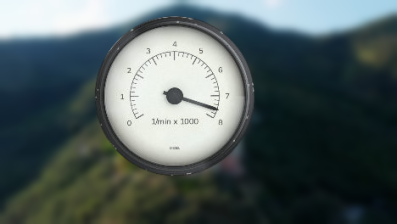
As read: 7600 rpm
